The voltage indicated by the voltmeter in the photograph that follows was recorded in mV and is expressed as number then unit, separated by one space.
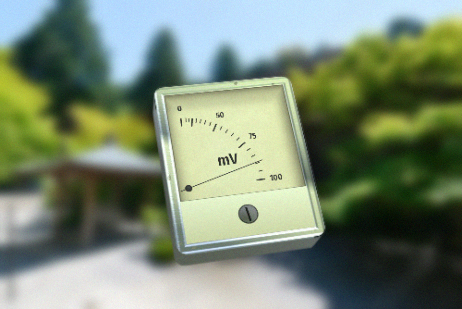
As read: 90 mV
